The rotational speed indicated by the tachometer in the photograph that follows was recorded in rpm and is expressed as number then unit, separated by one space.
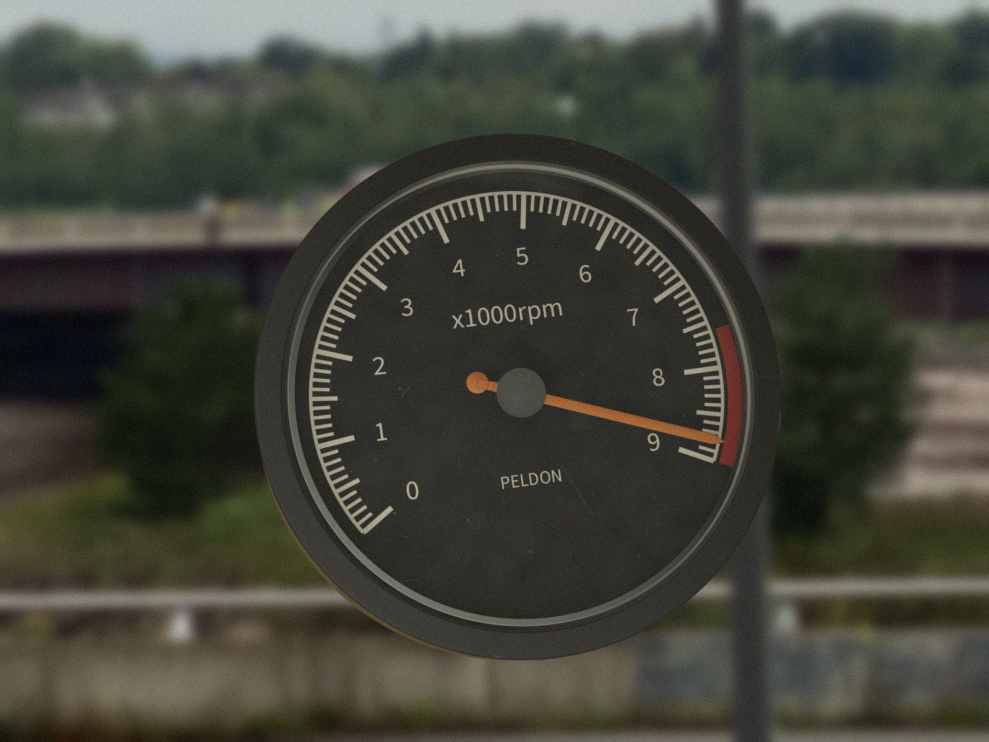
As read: 8800 rpm
